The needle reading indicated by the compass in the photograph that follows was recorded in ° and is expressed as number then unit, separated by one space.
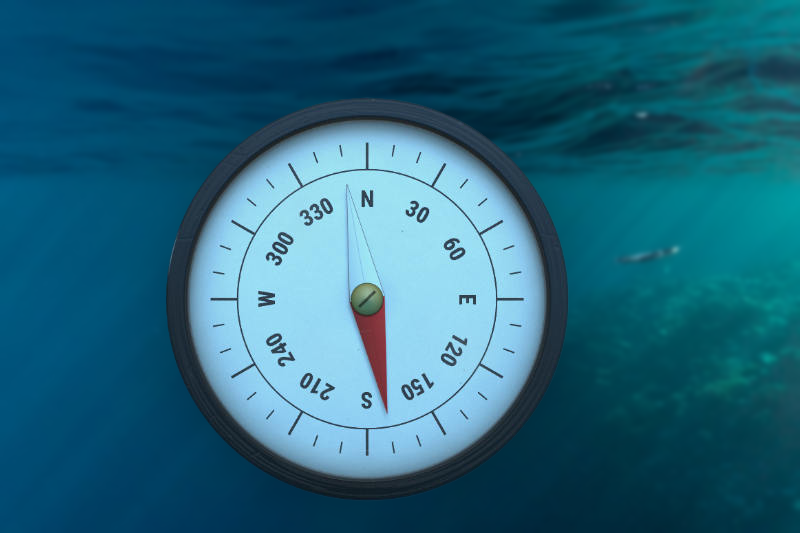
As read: 170 °
